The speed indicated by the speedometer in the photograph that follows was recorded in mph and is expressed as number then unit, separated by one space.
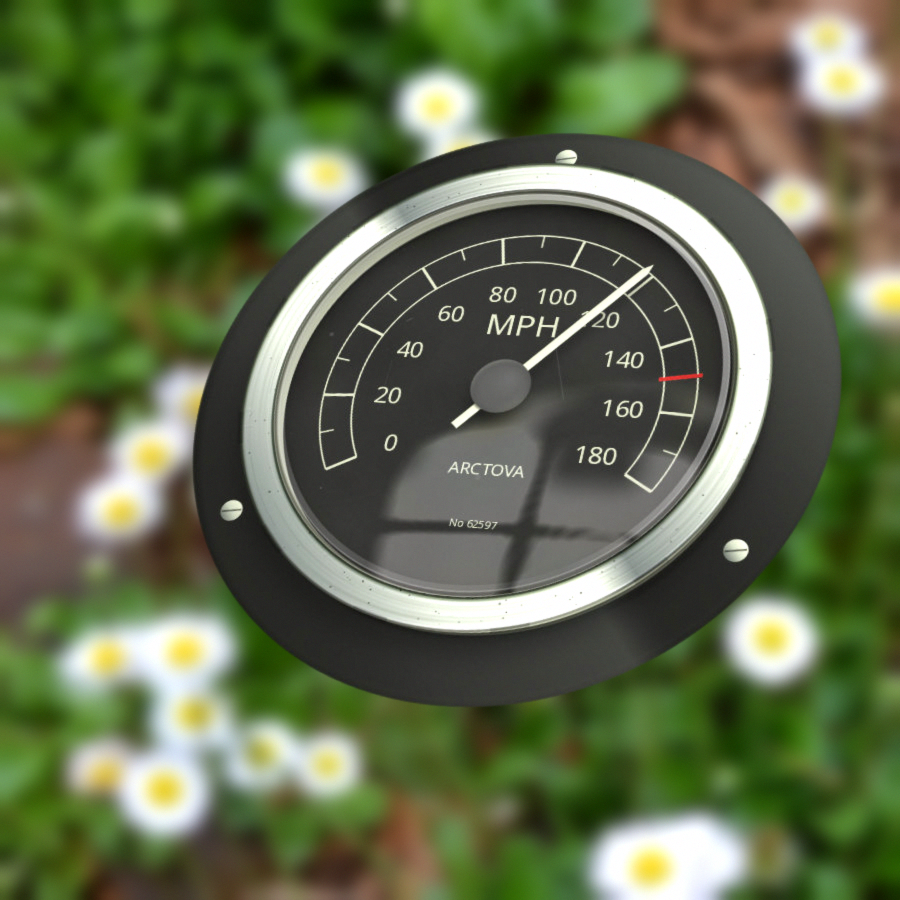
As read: 120 mph
